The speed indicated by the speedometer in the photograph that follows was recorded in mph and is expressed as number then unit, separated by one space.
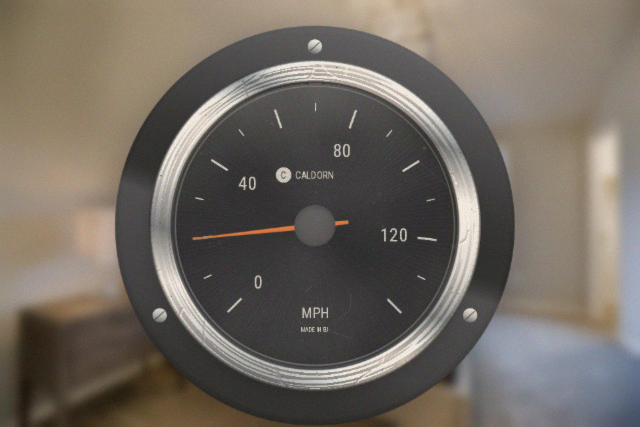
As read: 20 mph
